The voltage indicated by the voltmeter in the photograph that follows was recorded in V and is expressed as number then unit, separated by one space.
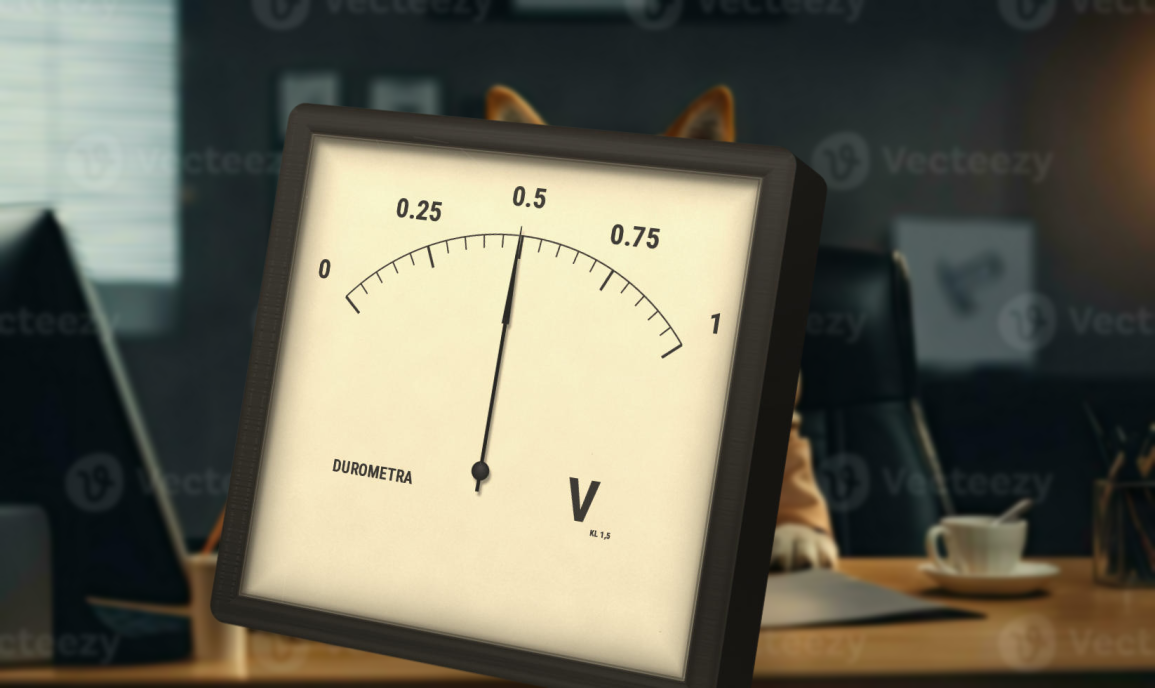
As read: 0.5 V
